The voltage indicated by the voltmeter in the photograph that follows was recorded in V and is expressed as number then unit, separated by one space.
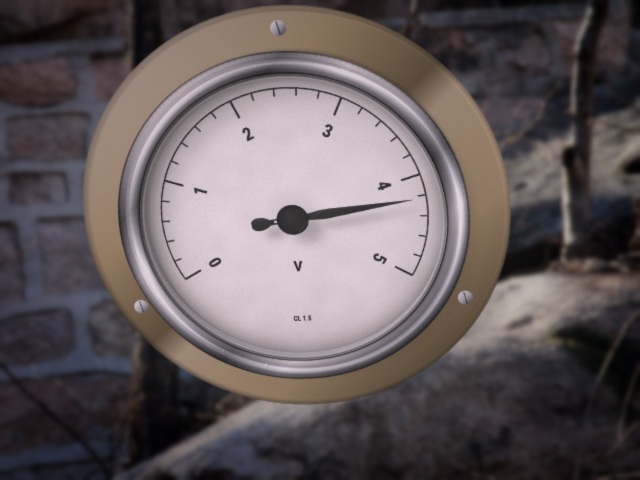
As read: 4.2 V
